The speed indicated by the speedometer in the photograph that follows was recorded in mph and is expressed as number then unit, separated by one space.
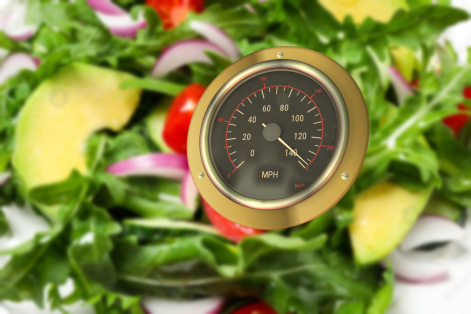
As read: 137.5 mph
